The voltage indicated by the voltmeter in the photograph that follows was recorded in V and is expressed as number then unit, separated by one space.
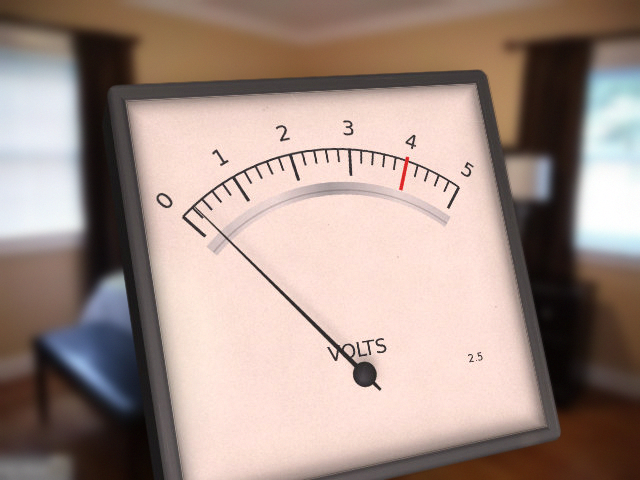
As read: 0.2 V
